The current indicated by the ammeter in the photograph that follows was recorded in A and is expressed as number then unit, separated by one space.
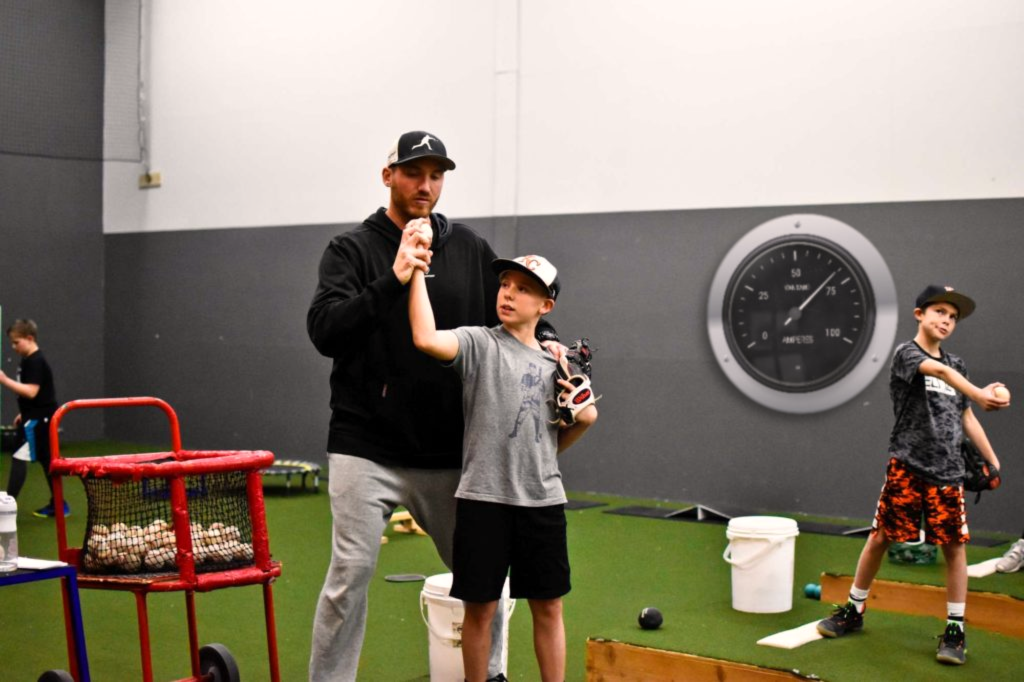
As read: 70 A
